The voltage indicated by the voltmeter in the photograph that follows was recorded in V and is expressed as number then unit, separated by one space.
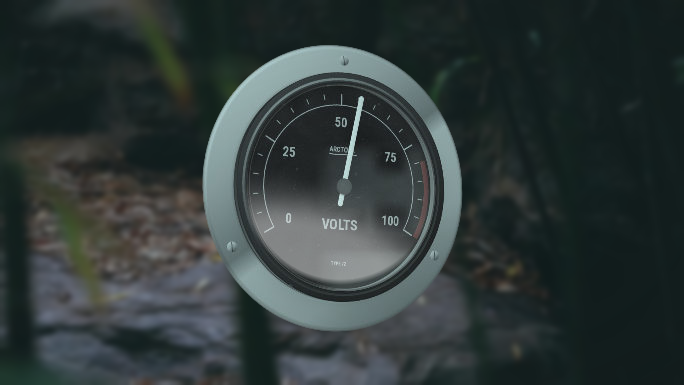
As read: 55 V
